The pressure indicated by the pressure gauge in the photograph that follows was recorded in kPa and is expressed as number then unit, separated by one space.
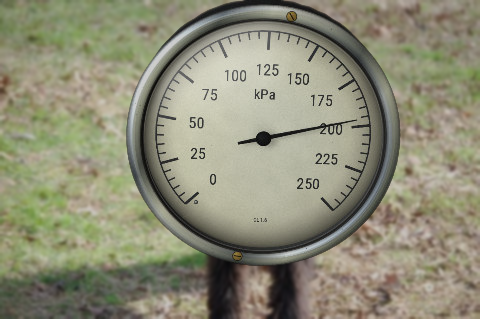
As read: 195 kPa
